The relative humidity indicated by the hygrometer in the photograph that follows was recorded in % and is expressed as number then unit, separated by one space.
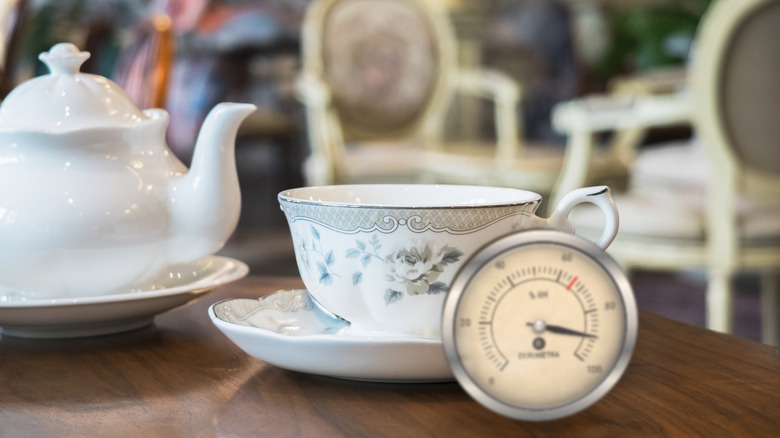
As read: 90 %
